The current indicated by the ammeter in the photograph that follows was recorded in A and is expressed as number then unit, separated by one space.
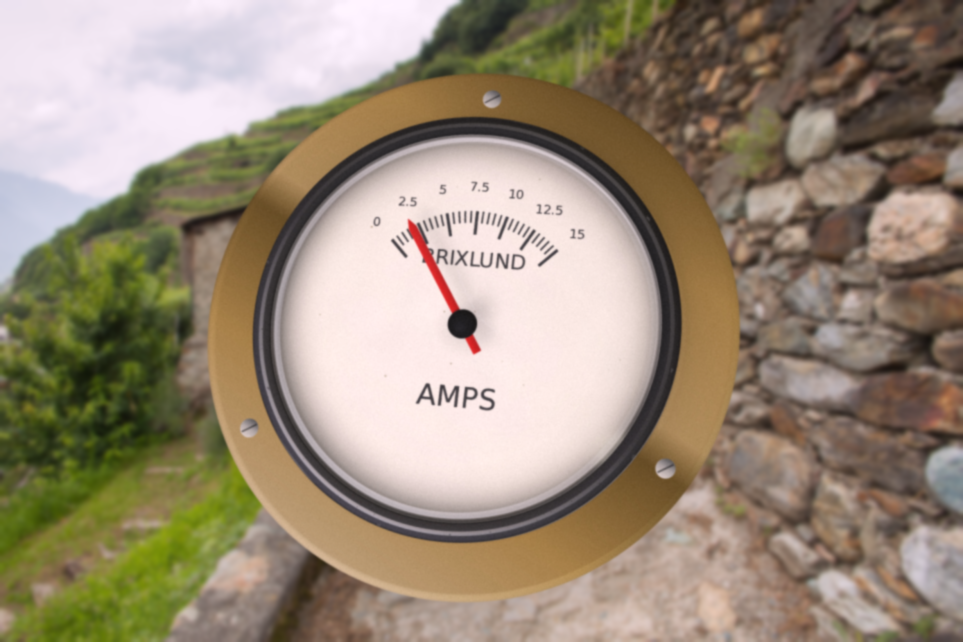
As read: 2 A
